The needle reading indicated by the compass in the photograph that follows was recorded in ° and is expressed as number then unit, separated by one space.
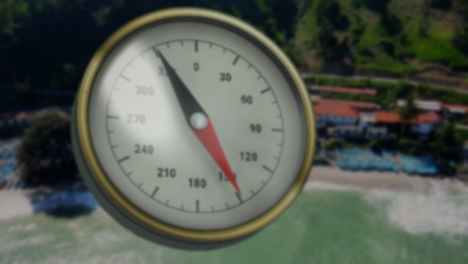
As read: 150 °
